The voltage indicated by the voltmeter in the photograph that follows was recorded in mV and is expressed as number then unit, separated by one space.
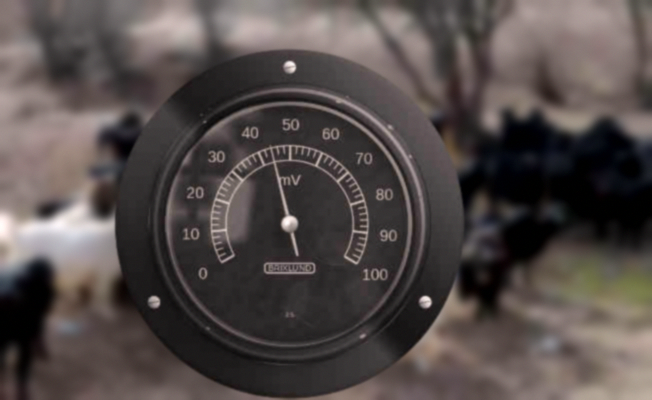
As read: 44 mV
